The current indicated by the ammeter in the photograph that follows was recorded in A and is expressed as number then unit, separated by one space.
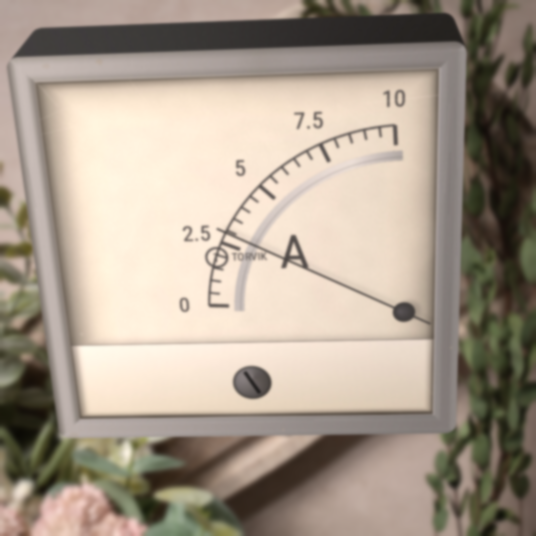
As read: 3 A
